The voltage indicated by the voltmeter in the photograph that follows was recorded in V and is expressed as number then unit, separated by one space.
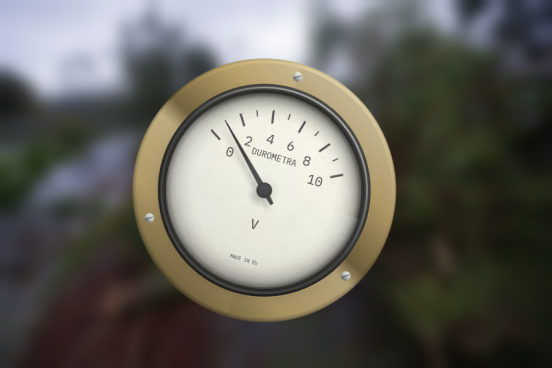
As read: 1 V
